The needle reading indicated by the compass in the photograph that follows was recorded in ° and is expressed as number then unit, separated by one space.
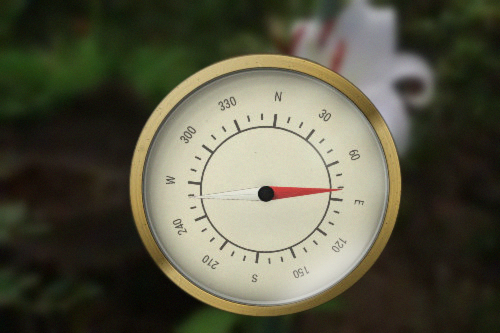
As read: 80 °
